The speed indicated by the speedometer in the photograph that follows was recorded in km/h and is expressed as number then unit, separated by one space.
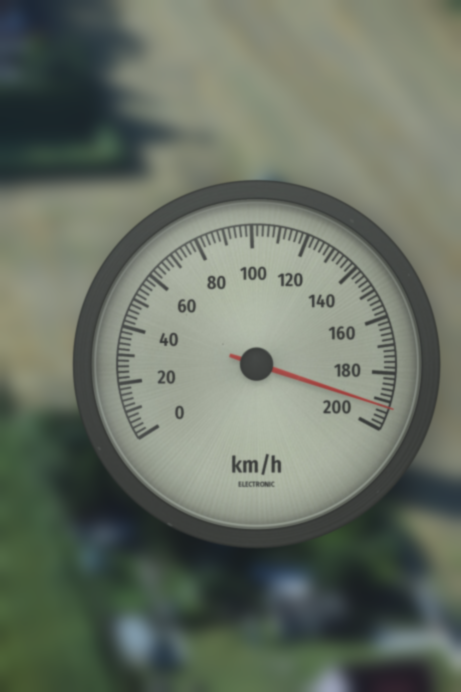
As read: 192 km/h
